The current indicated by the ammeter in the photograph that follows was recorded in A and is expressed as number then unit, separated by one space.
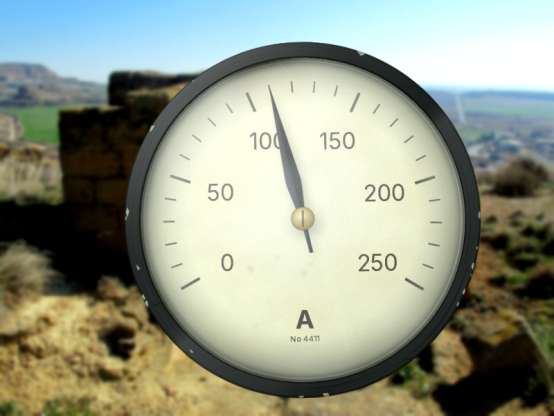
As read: 110 A
